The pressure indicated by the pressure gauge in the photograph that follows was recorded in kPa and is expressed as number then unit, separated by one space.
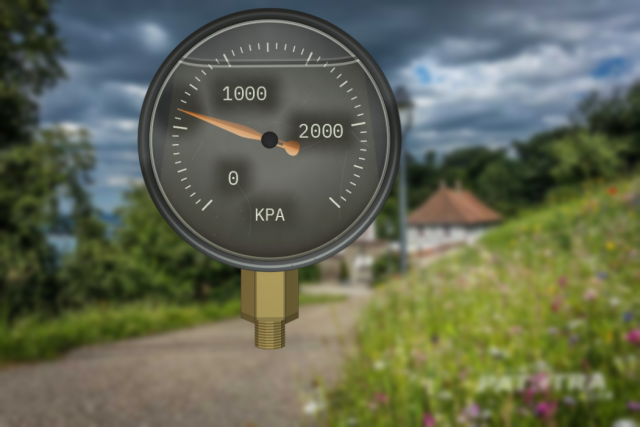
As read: 600 kPa
